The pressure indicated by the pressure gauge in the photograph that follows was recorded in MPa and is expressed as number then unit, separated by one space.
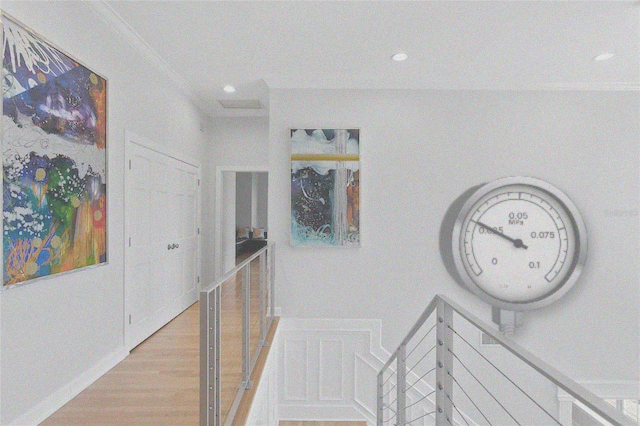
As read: 0.025 MPa
